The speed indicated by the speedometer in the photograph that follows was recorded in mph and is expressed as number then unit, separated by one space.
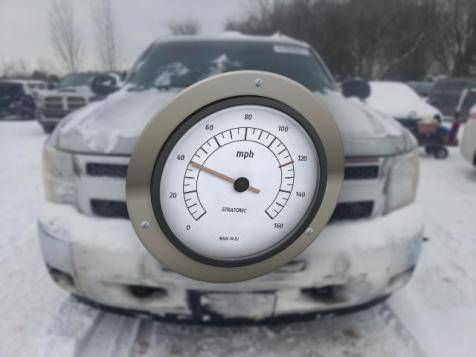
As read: 40 mph
